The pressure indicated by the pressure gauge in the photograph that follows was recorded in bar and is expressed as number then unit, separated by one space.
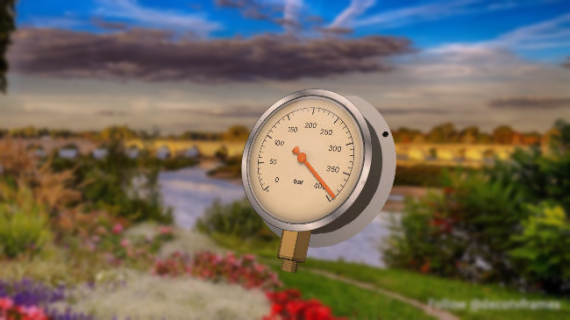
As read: 390 bar
